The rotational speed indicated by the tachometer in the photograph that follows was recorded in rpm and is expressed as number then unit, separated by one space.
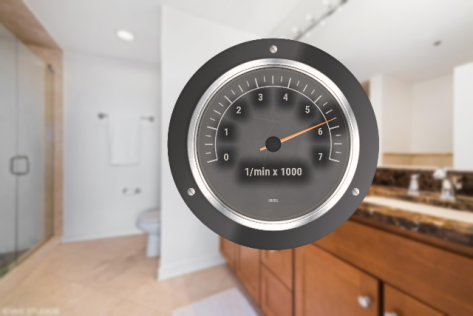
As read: 5750 rpm
